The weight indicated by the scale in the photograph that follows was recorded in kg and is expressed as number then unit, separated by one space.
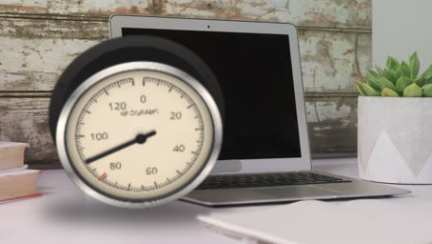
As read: 90 kg
